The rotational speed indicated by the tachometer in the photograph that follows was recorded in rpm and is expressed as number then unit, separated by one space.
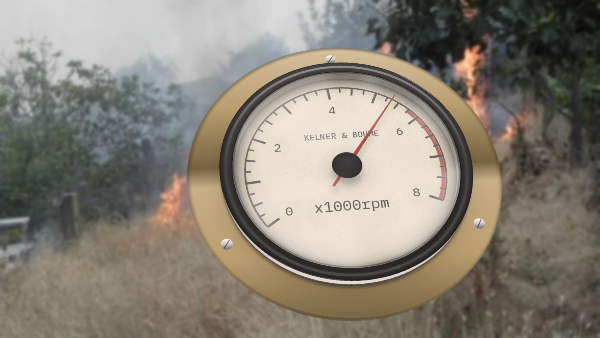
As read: 5375 rpm
